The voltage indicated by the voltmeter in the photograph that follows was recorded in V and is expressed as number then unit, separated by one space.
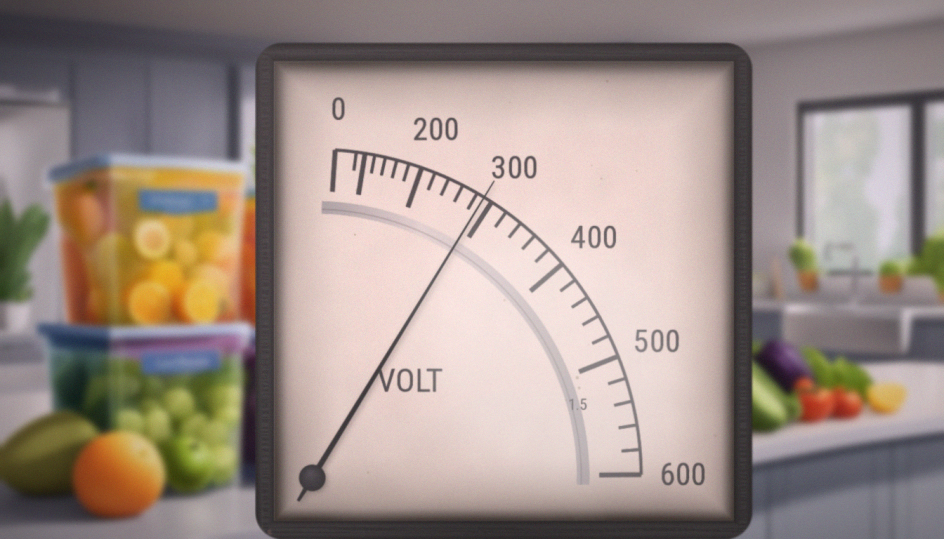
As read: 290 V
